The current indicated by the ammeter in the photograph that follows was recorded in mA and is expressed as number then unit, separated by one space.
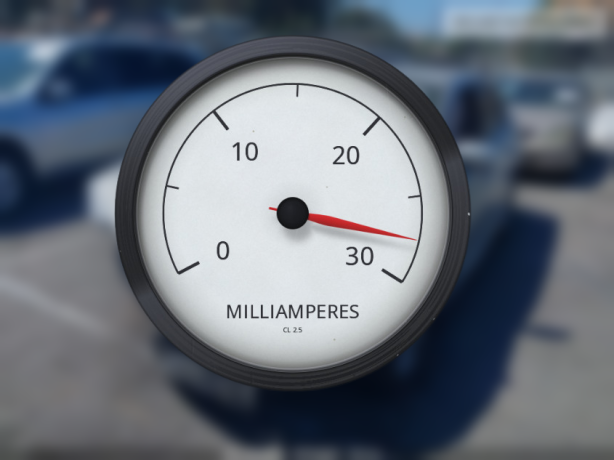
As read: 27.5 mA
